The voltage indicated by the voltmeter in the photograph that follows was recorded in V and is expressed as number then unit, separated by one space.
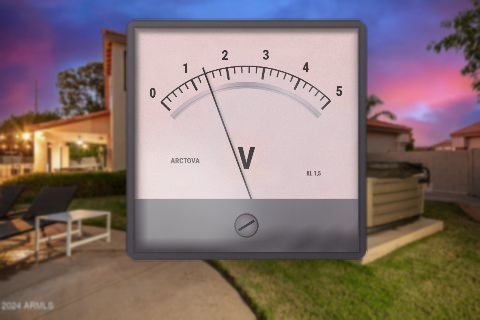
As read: 1.4 V
